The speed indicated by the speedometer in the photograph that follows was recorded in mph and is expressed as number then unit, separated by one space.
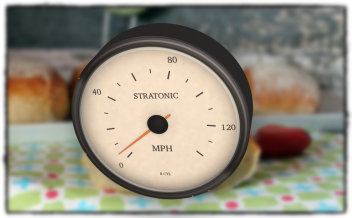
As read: 5 mph
